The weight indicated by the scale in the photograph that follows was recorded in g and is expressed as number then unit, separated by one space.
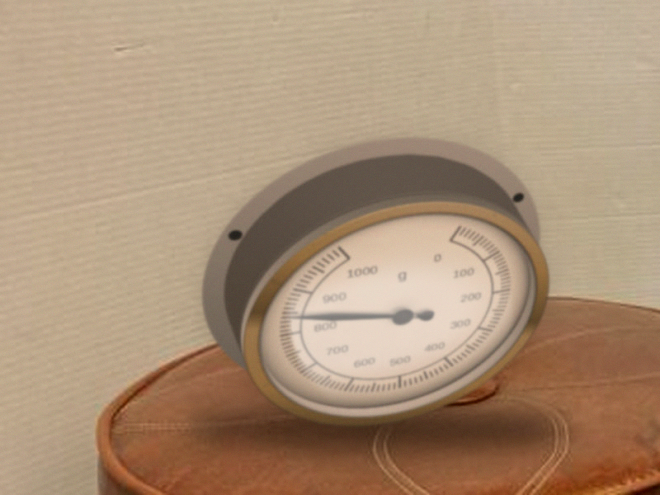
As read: 850 g
